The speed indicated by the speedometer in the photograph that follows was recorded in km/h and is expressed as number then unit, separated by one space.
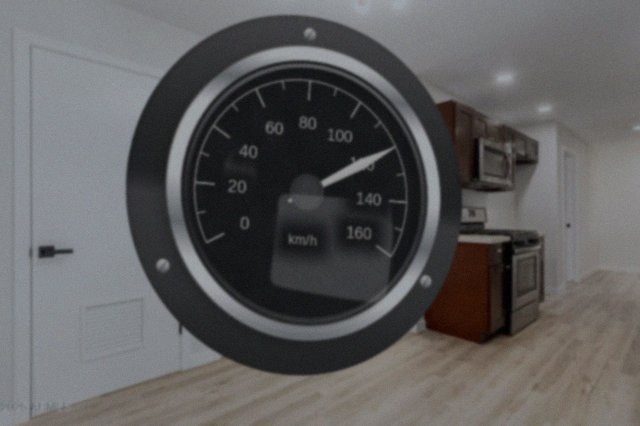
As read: 120 km/h
